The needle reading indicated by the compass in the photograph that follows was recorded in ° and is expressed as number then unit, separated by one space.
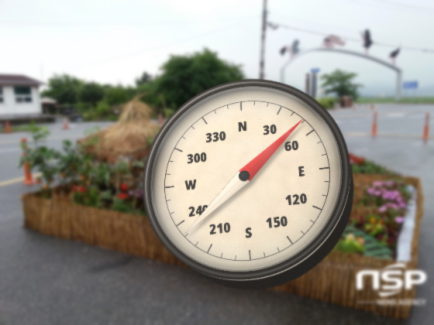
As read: 50 °
